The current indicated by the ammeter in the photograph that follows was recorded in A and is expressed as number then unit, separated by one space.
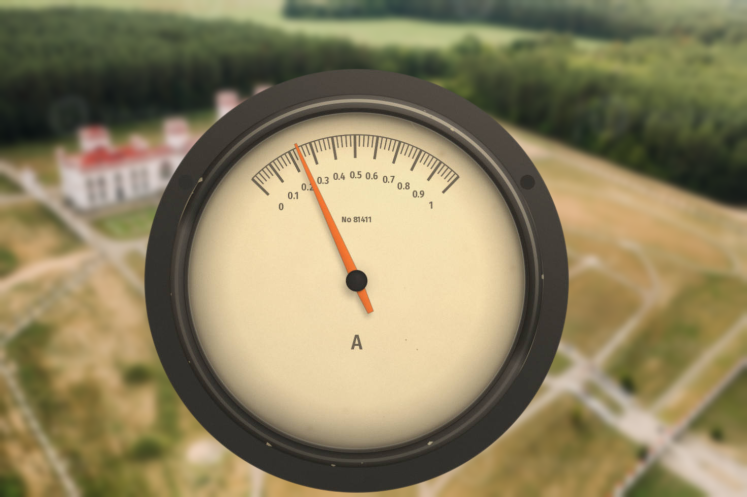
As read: 0.24 A
